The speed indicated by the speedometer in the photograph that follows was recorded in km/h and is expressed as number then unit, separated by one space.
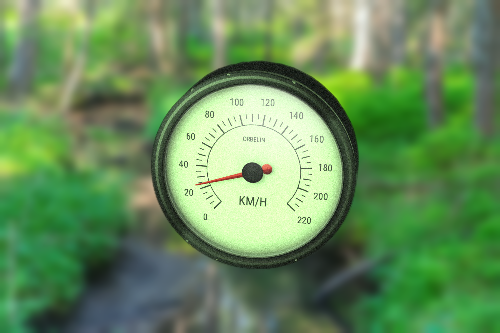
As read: 25 km/h
